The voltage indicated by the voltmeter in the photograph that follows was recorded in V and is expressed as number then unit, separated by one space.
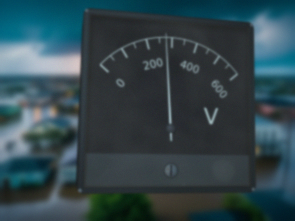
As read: 275 V
